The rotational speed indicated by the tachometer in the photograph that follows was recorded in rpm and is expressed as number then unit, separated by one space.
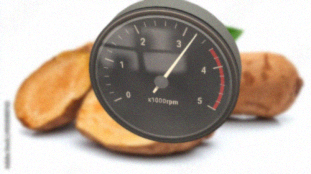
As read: 3200 rpm
